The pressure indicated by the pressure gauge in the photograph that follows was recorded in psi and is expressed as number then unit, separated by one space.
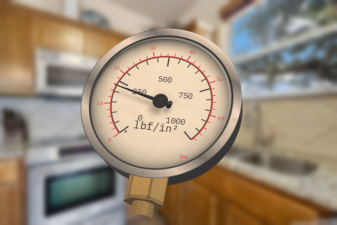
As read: 225 psi
